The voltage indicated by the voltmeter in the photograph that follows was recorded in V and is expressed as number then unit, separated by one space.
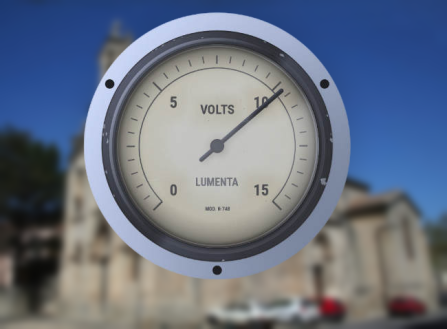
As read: 10.25 V
